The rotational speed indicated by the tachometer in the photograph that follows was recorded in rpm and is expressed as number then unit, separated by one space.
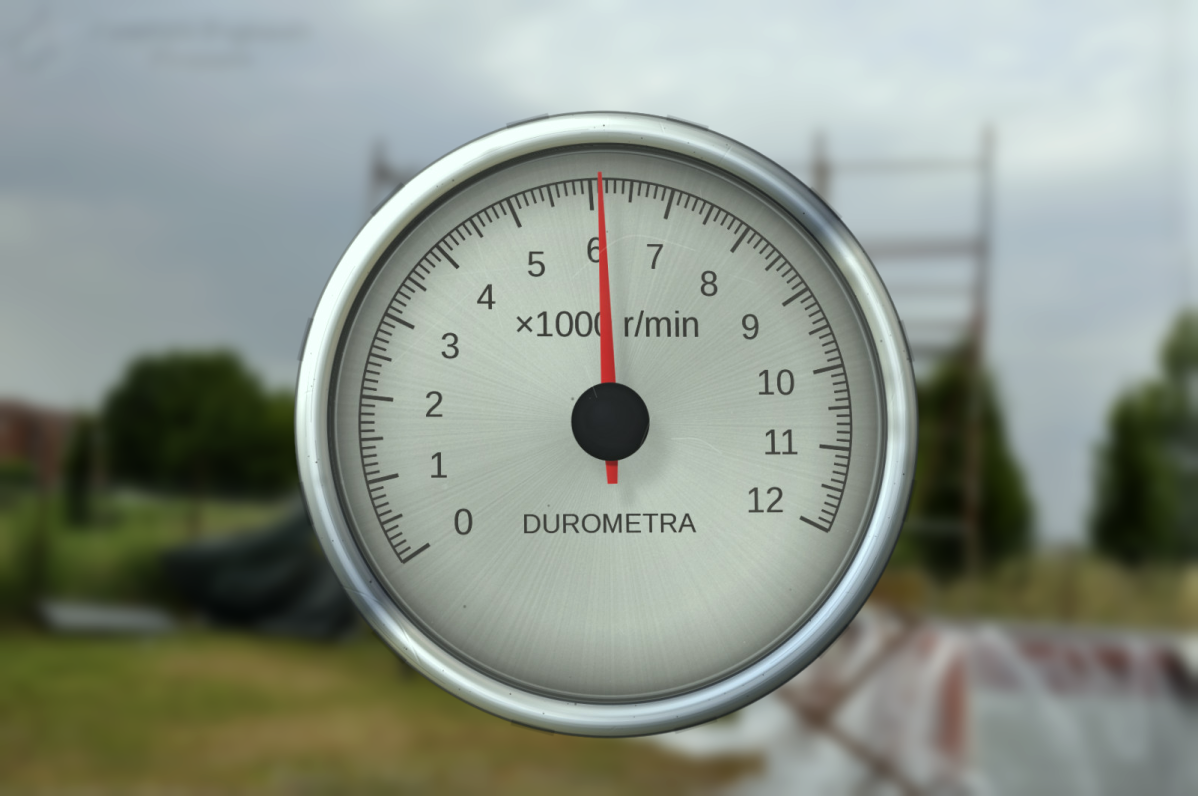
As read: 6100 rpm
